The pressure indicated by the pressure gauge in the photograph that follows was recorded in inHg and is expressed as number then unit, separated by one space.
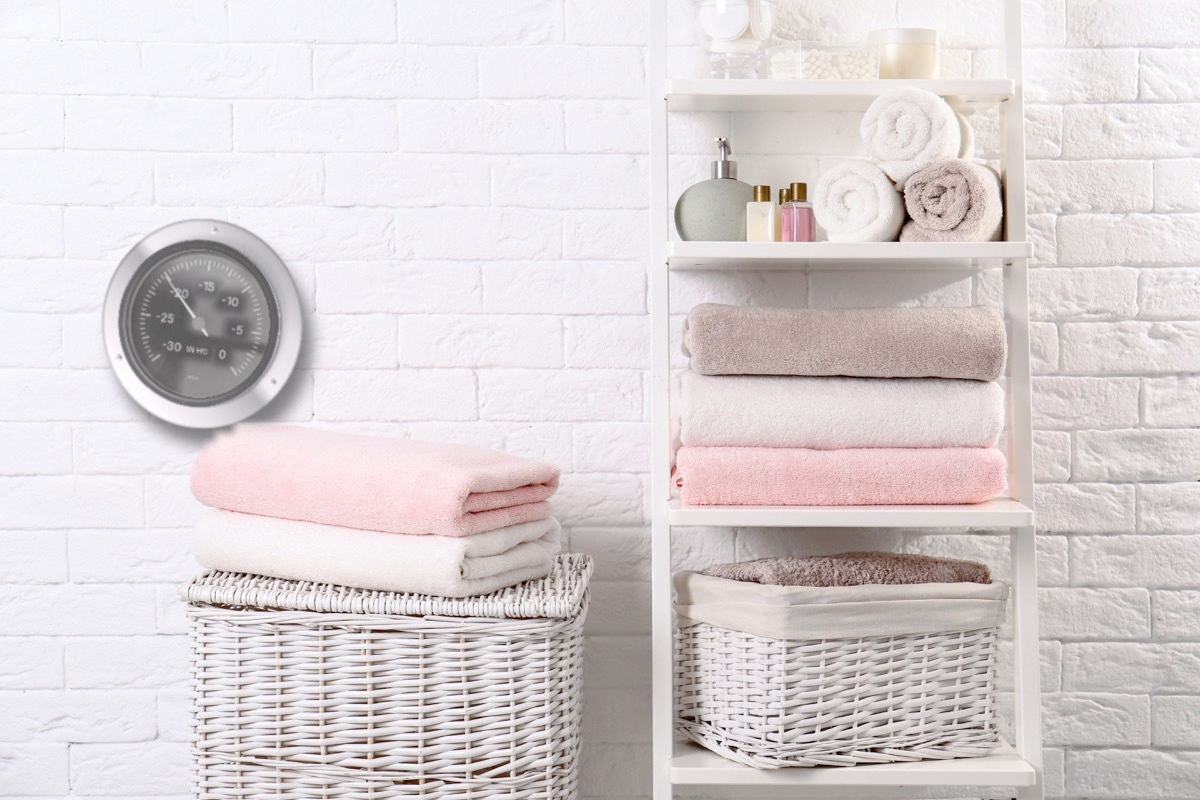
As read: -20 inHg
